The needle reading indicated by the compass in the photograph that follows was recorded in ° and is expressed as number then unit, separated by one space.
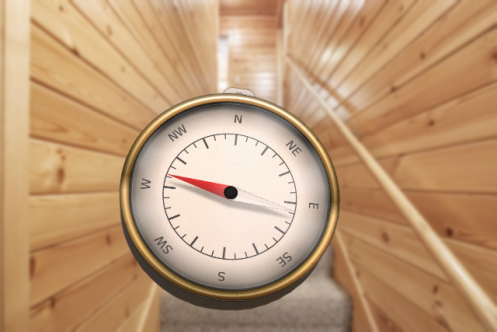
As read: 280 °
